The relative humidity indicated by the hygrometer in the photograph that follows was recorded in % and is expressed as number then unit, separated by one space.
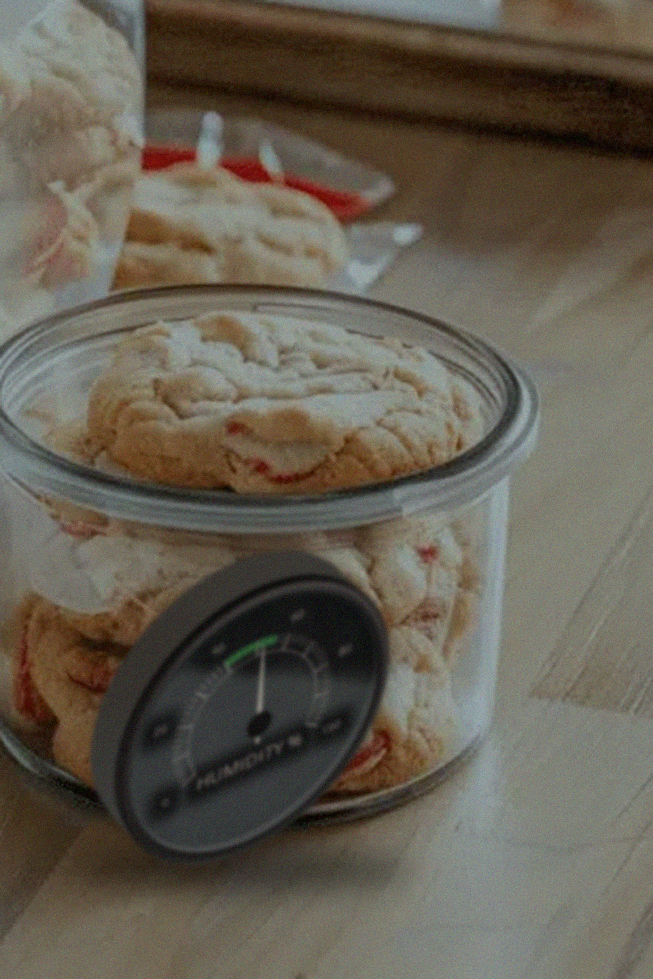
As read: 50 %
